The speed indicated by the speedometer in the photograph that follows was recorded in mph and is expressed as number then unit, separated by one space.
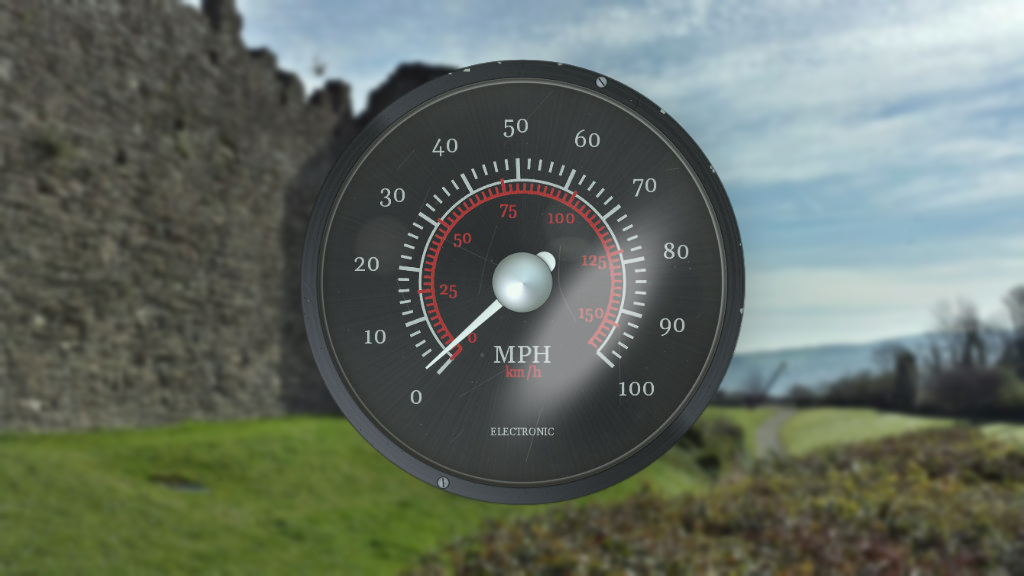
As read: 2 mph
